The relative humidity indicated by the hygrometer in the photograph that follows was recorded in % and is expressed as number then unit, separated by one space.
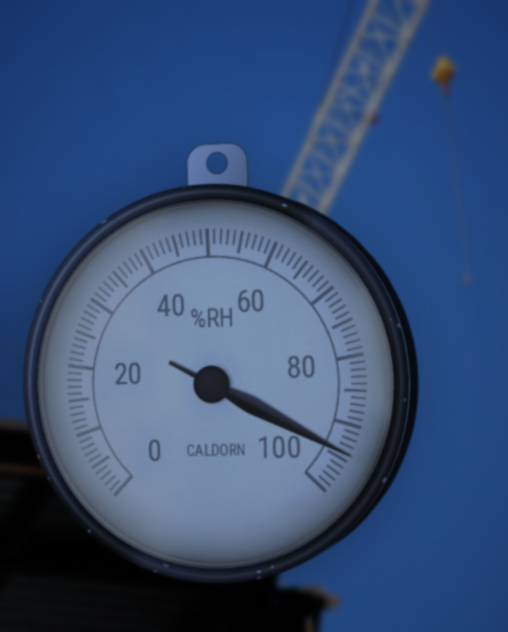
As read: 94 %
